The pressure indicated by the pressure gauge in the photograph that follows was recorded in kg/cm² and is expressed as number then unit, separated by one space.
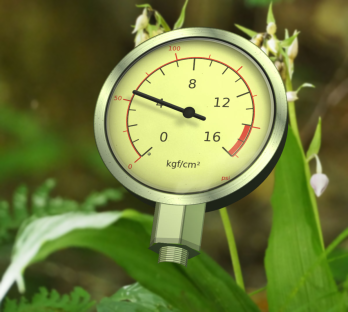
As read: 4 kg/cm²
